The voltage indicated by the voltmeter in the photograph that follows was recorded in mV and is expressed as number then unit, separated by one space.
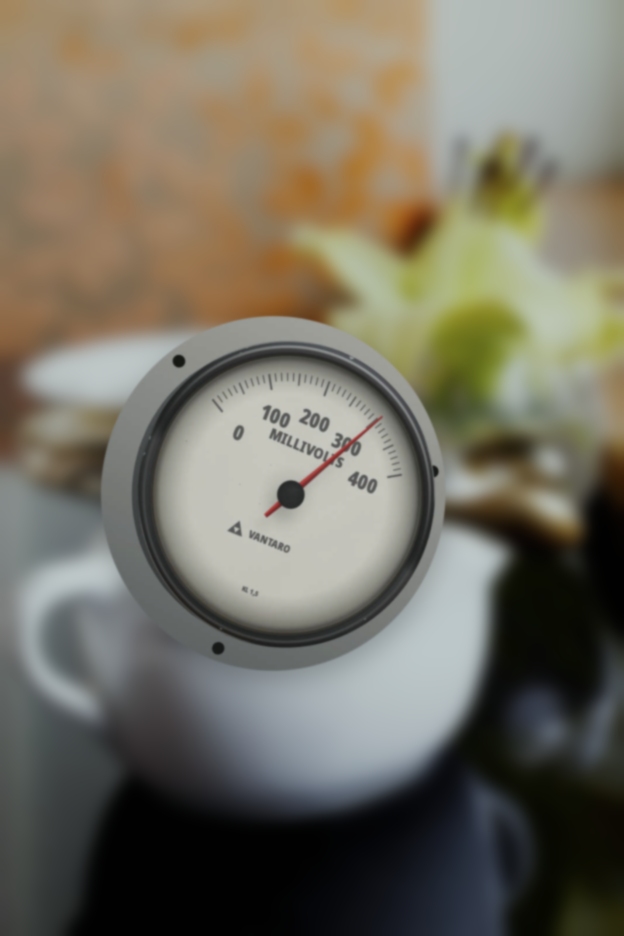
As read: 300 mV
